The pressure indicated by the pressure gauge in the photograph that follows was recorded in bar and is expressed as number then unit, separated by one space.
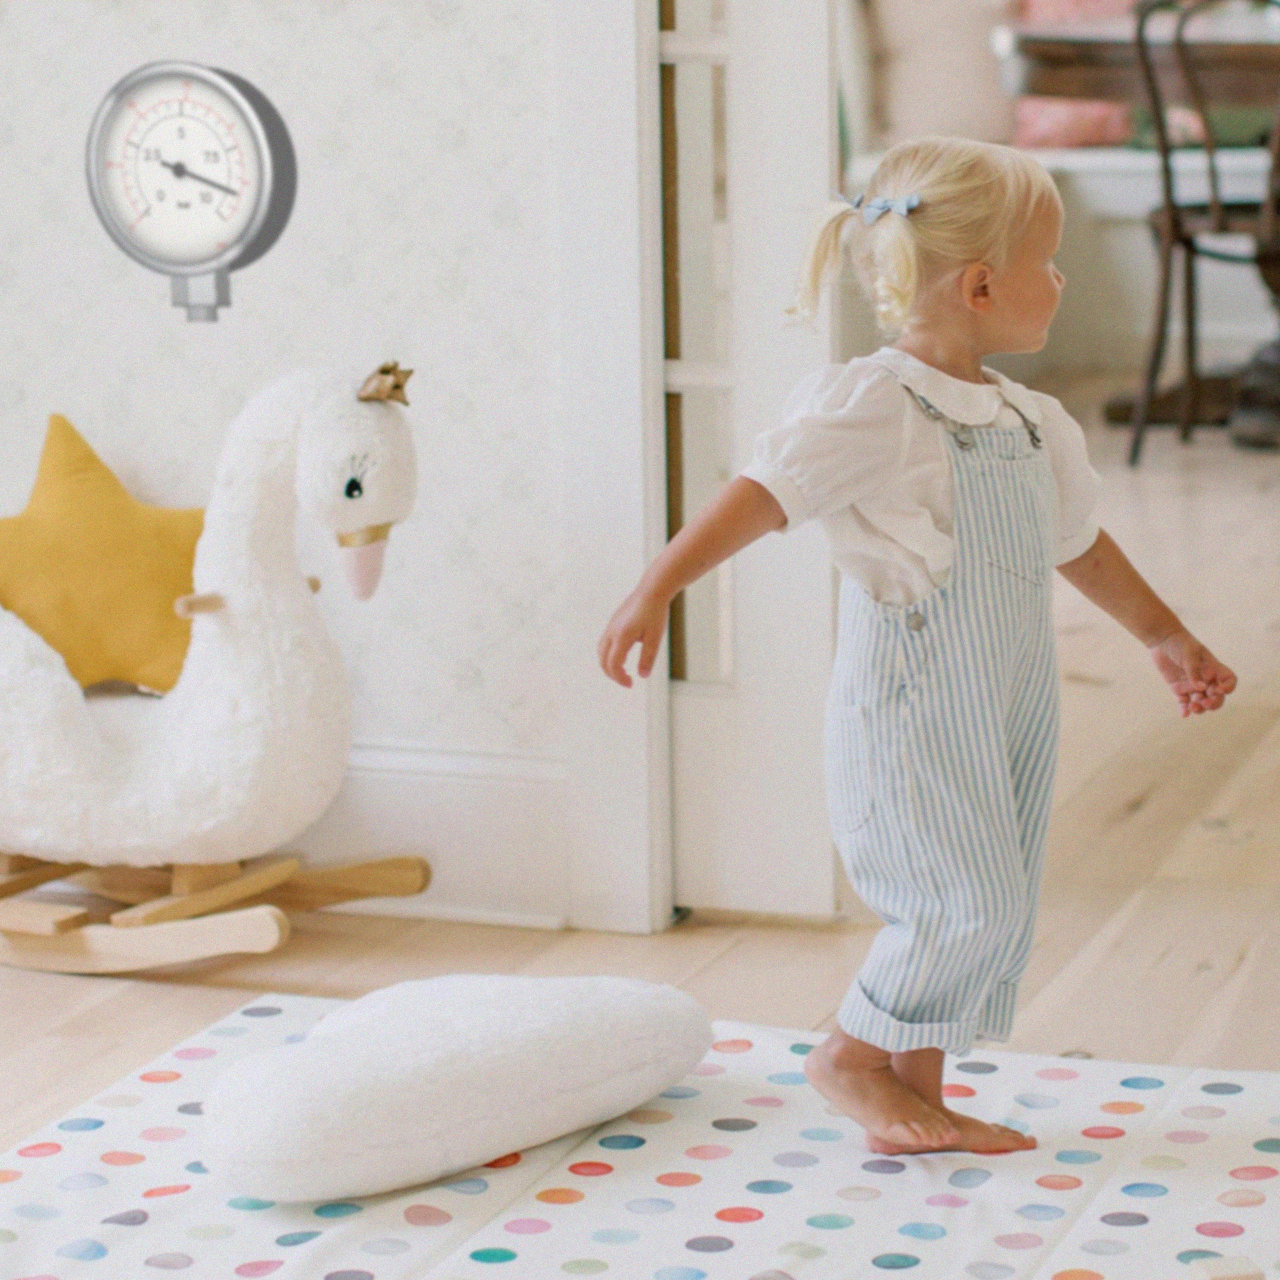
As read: 9 bar
